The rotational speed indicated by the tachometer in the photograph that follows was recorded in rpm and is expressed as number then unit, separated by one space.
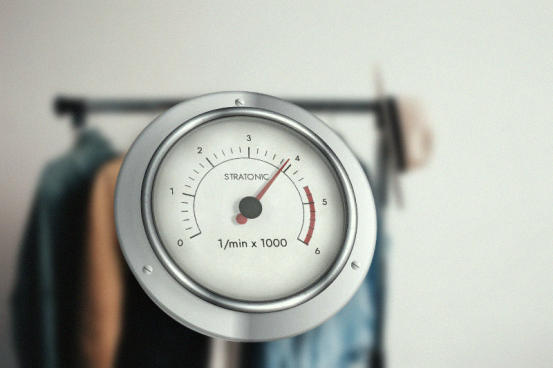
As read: 3900 rpm
